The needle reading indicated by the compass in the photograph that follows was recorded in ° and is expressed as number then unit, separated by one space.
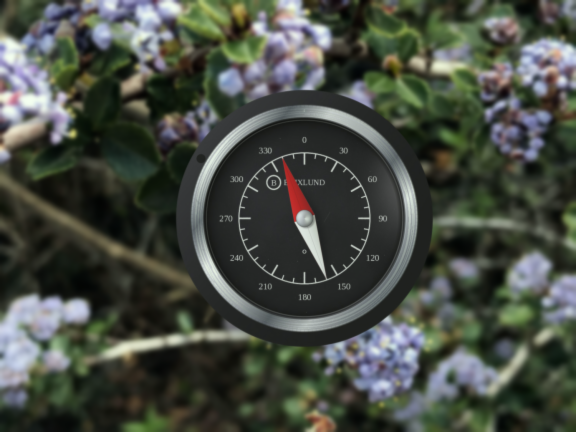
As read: 340 °
